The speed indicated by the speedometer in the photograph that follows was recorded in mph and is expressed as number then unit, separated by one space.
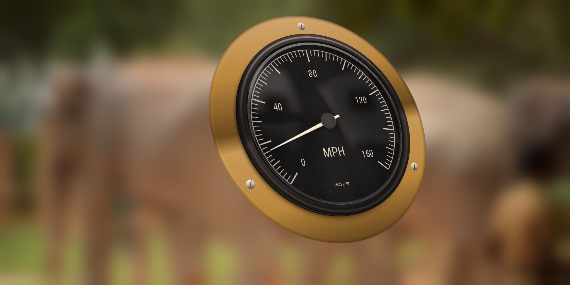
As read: 16 mph
